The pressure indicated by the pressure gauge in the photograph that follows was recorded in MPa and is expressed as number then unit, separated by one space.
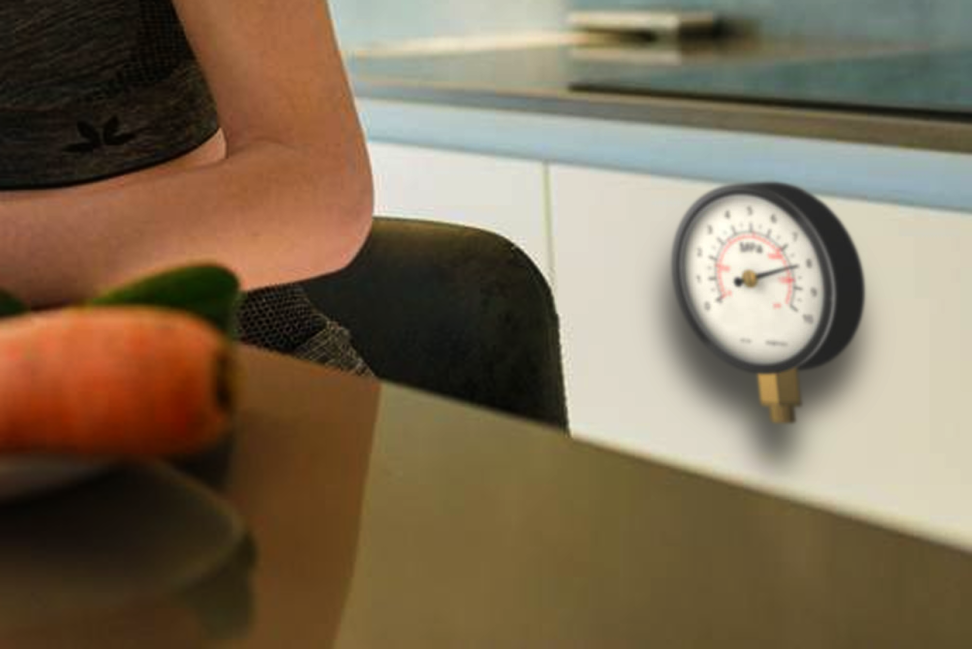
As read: 8 MPa
